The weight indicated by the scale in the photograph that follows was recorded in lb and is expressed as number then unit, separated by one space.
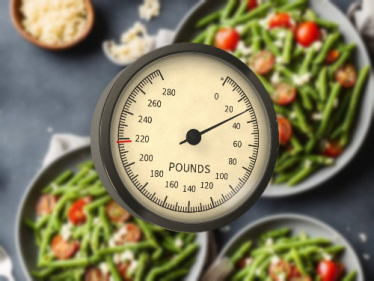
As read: 30 lb
